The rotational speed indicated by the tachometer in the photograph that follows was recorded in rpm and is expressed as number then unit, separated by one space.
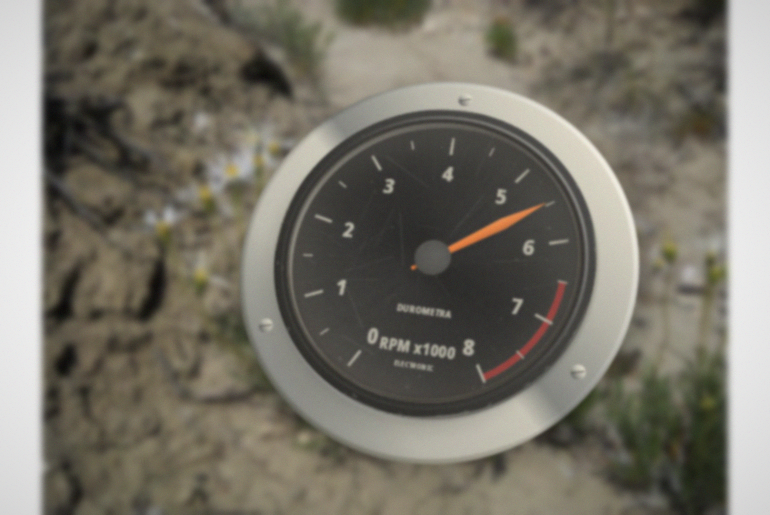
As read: 5500 rpm
